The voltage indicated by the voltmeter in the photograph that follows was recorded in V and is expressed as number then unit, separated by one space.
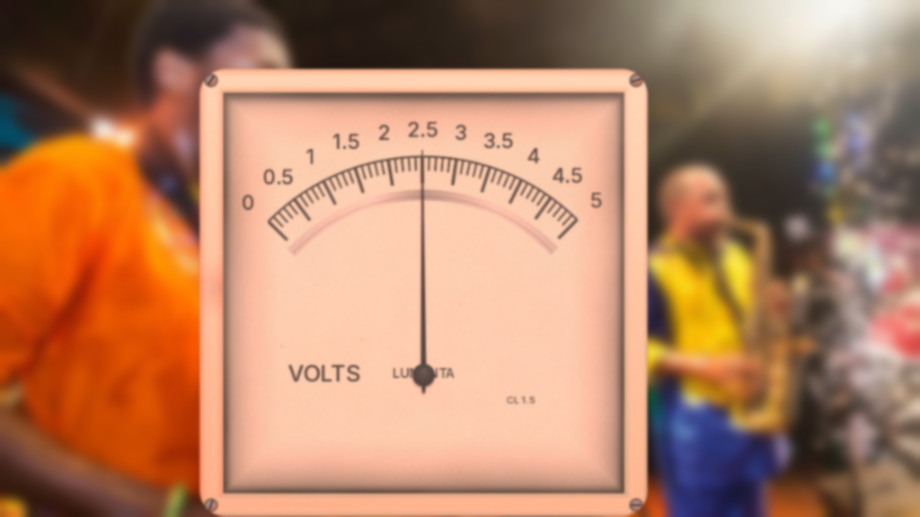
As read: 2.5 V
